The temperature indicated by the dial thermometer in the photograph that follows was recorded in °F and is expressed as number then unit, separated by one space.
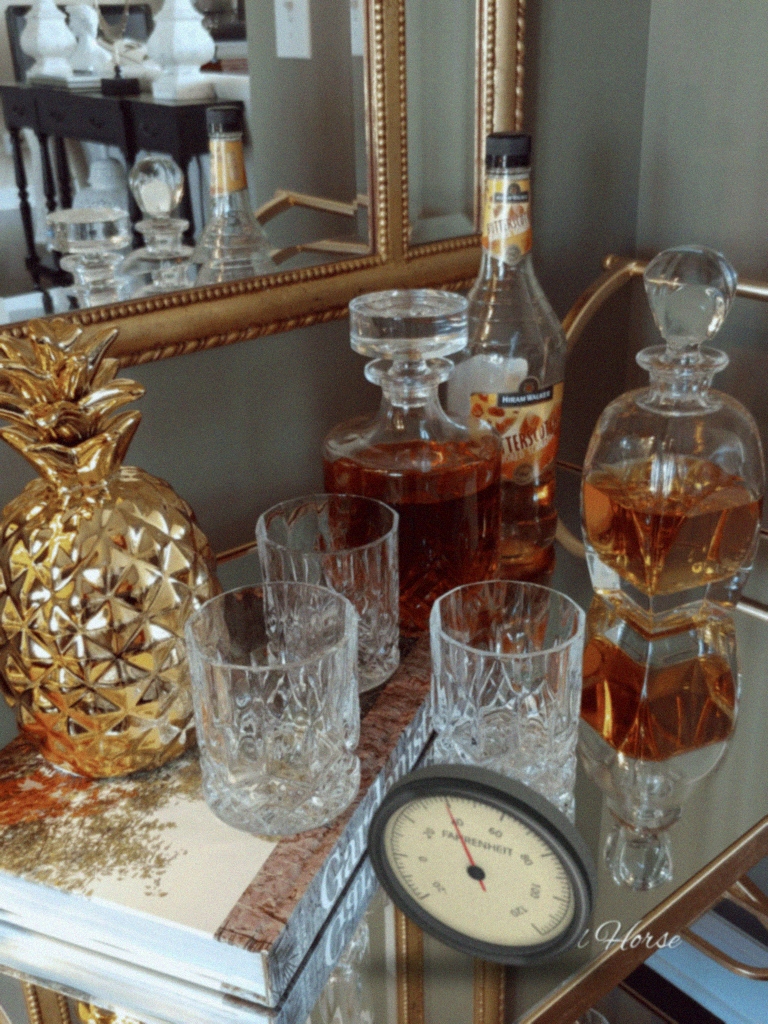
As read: 40 °F
